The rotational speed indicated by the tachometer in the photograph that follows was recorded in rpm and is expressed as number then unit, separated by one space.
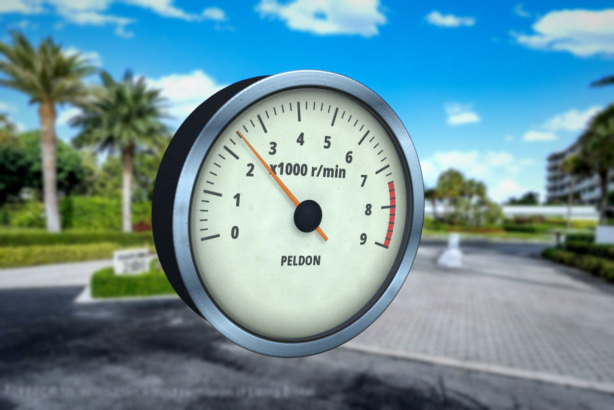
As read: 2400 rpm
